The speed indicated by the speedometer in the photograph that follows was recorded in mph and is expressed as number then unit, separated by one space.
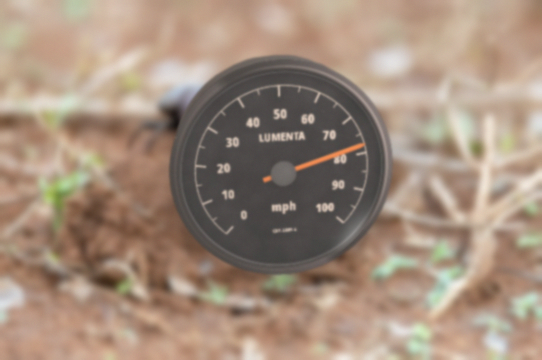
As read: 77.5 mph
